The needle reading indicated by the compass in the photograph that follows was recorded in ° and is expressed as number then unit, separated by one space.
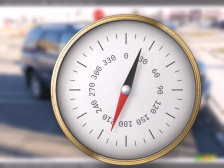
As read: 200 °
